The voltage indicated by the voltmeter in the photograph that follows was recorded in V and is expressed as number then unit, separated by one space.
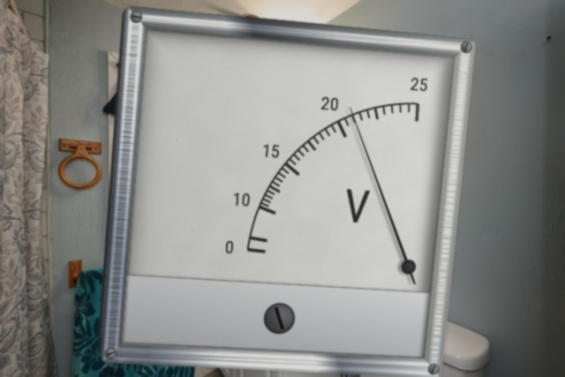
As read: 21 V
